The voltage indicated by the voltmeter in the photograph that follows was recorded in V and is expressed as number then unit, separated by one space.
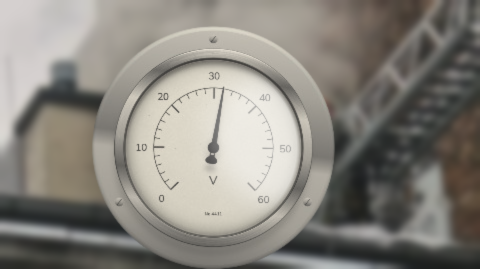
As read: 32 V
